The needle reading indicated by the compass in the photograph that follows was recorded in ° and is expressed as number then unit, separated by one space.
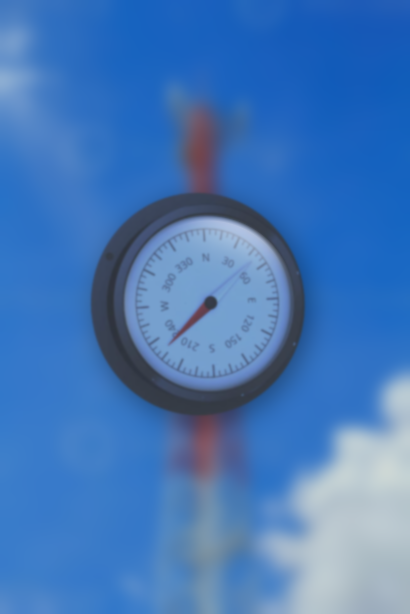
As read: 230 °
